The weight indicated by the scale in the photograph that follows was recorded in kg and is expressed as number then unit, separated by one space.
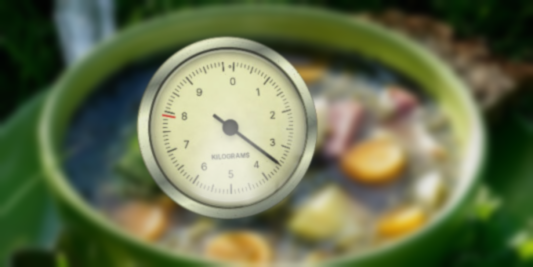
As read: 3.5 kg
